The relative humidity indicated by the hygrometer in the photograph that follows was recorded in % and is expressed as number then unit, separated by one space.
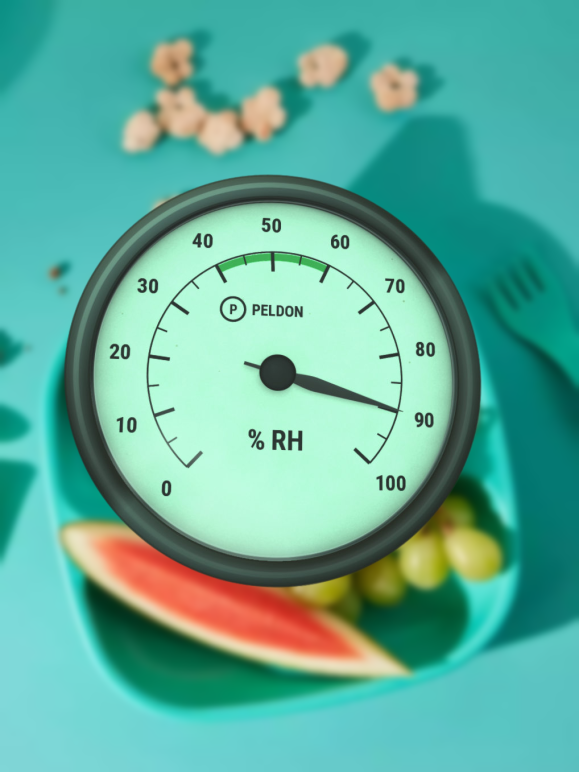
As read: 90 %
